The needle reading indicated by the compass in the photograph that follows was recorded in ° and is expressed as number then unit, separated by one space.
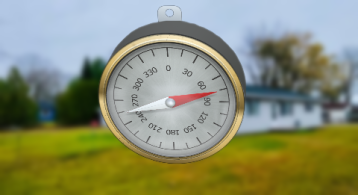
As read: 75 °
